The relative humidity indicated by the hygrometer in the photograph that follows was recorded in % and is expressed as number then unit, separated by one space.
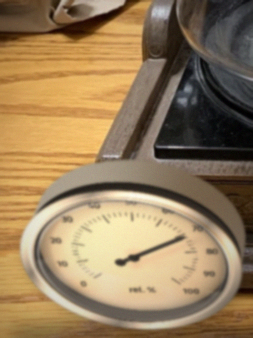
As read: 70 %
